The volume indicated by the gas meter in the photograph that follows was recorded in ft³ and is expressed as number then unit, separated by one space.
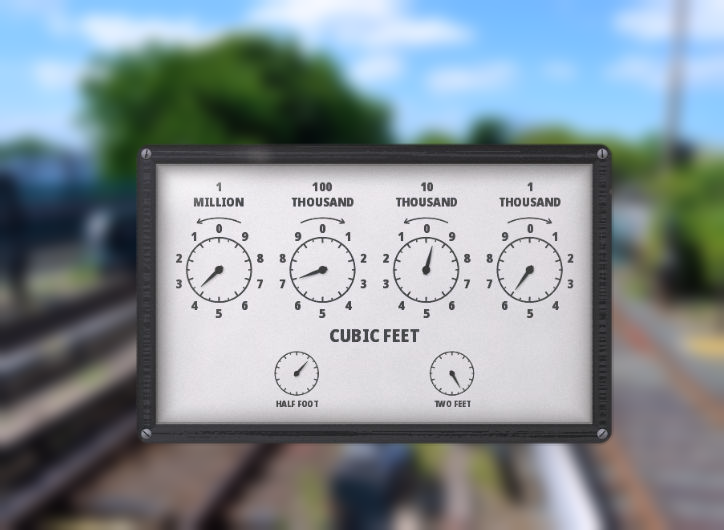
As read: 369600 ft³
